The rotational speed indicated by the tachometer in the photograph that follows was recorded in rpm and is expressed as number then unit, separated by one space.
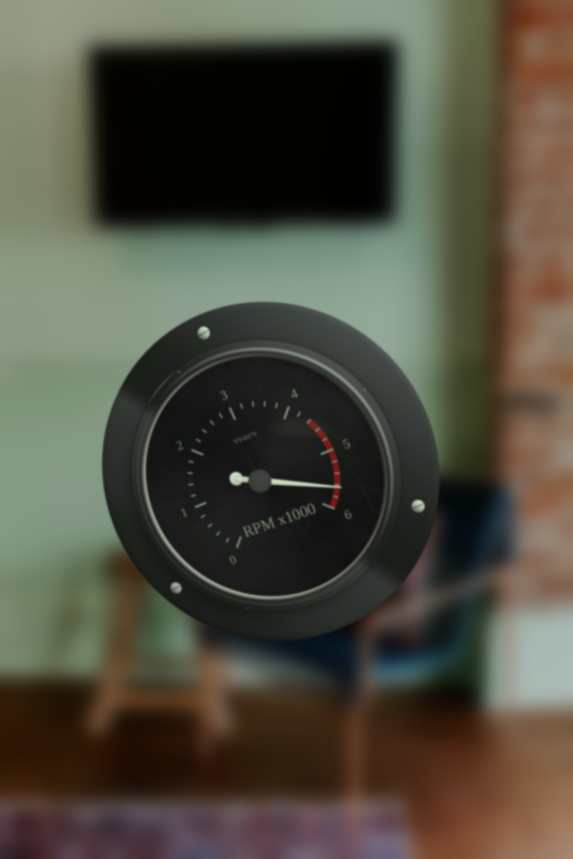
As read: 5600 rpm
